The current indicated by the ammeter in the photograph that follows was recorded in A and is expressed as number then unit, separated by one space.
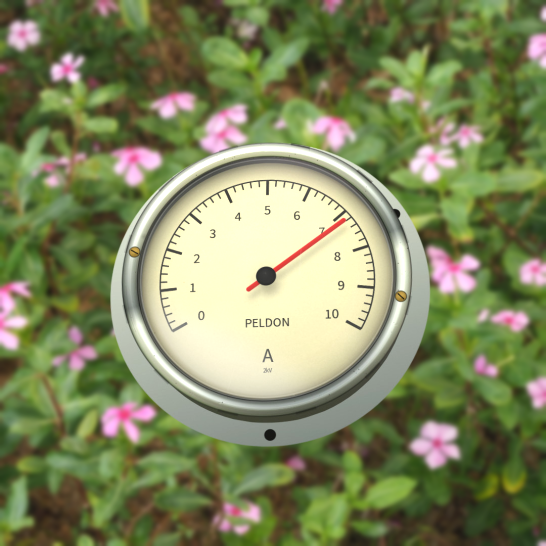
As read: 7.2 A
